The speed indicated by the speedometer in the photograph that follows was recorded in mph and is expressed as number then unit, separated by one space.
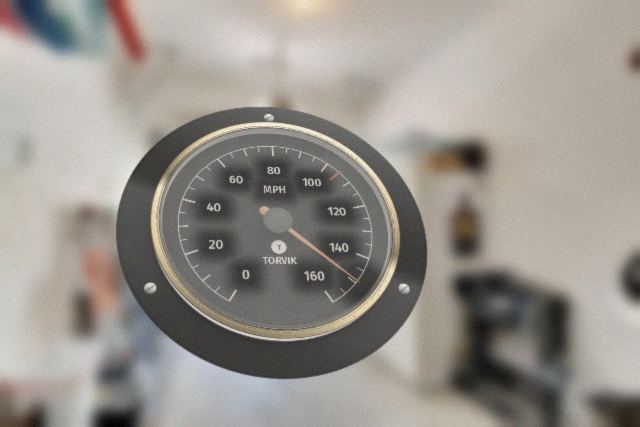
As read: 150 mph
